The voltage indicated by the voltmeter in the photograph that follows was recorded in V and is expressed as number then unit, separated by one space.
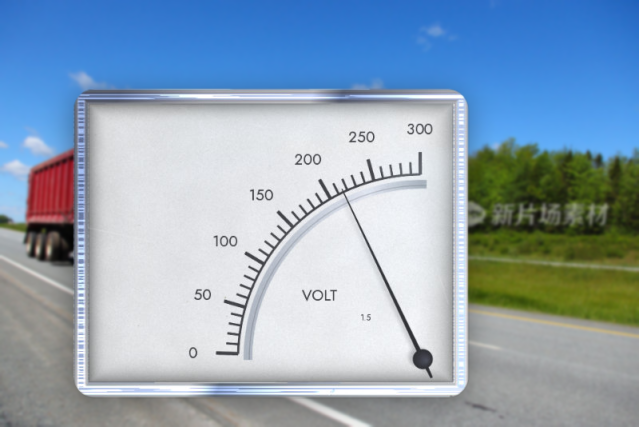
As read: 215 V
